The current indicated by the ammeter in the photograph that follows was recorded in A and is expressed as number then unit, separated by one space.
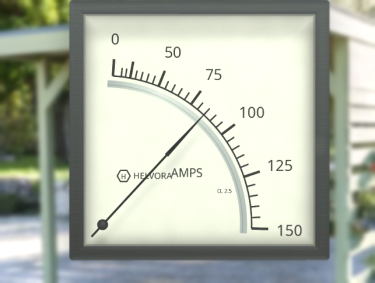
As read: 85 A
